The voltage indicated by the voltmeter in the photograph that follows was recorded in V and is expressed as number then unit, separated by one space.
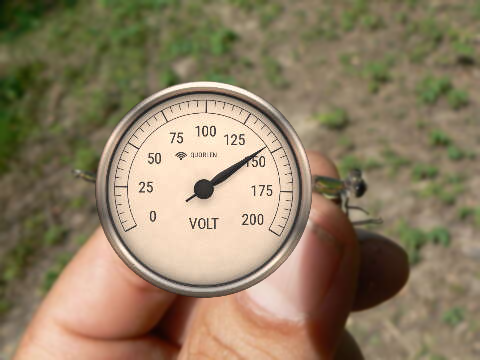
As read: 145 V
